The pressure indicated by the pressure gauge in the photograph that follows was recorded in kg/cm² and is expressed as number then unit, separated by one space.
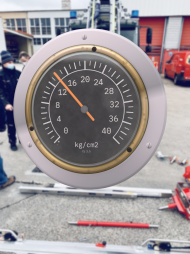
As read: 14 kg/cm²
